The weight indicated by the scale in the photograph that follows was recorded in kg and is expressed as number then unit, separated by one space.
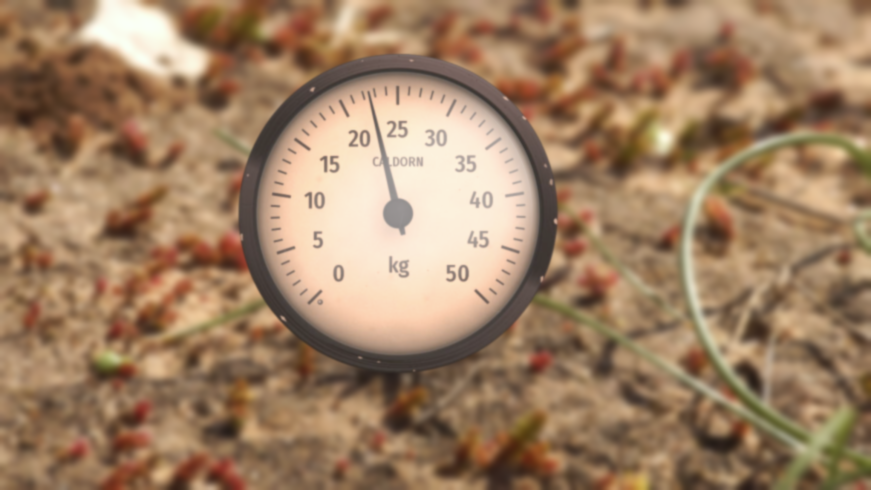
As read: 22.5 kg
